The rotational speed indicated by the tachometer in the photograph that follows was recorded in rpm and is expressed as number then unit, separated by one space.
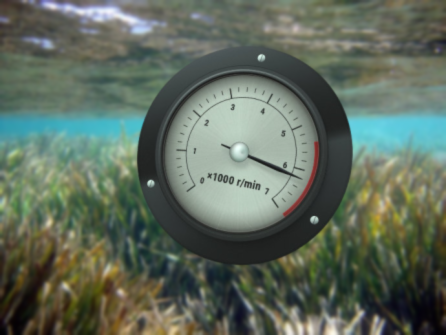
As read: 6200 rpm
